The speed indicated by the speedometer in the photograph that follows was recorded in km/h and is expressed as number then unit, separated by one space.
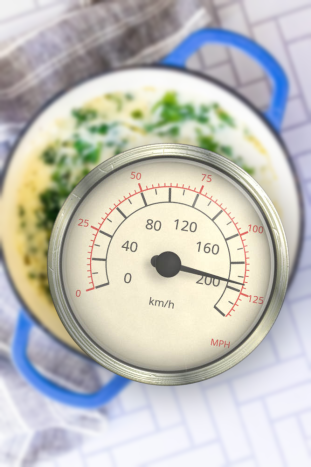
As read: 195 km/h
